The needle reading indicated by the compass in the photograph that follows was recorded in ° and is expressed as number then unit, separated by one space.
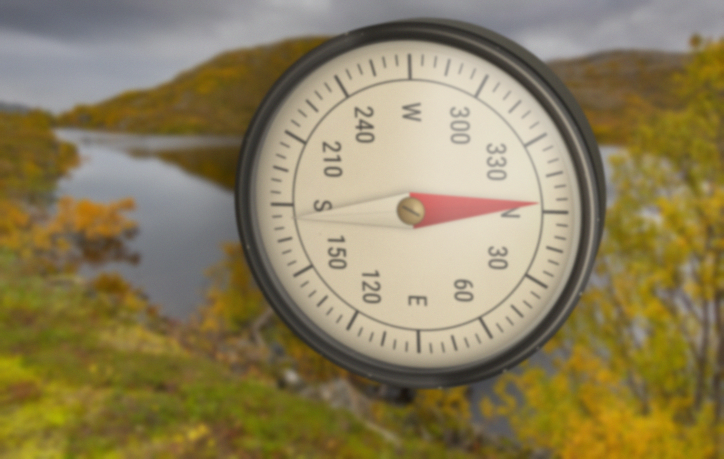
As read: 355 °
